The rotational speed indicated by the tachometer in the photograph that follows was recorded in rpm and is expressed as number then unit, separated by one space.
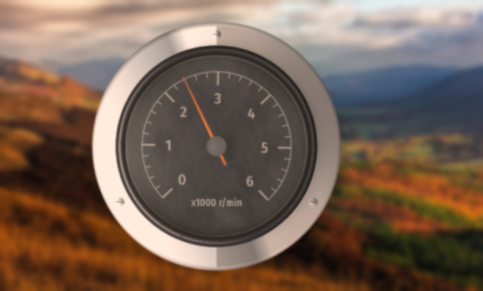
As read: 2400 rpm
